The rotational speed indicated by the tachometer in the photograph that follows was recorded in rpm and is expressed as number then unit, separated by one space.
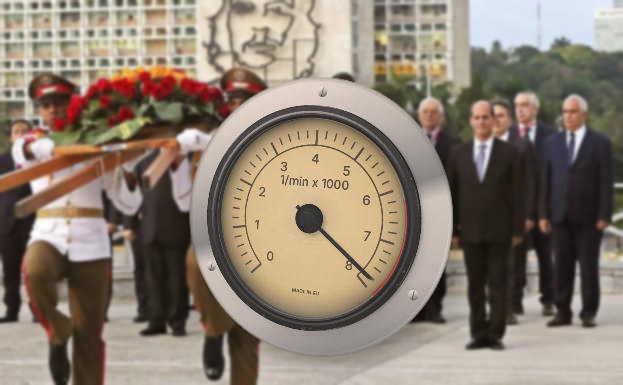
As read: 7800 rpm
